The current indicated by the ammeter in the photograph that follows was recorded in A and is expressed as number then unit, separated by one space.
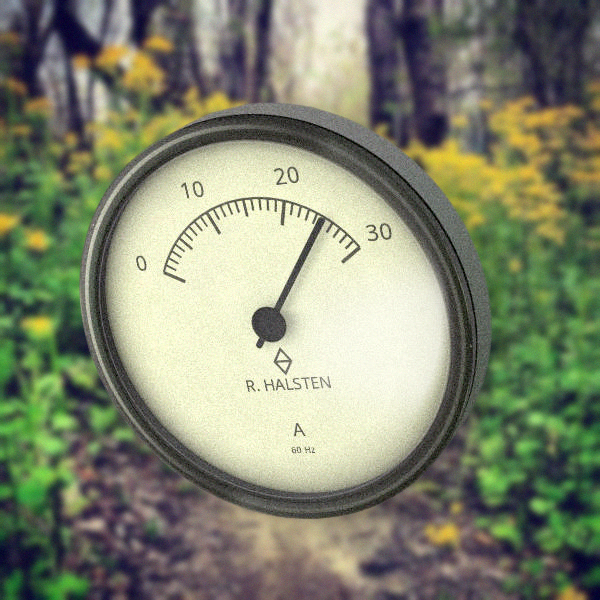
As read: 25 A
